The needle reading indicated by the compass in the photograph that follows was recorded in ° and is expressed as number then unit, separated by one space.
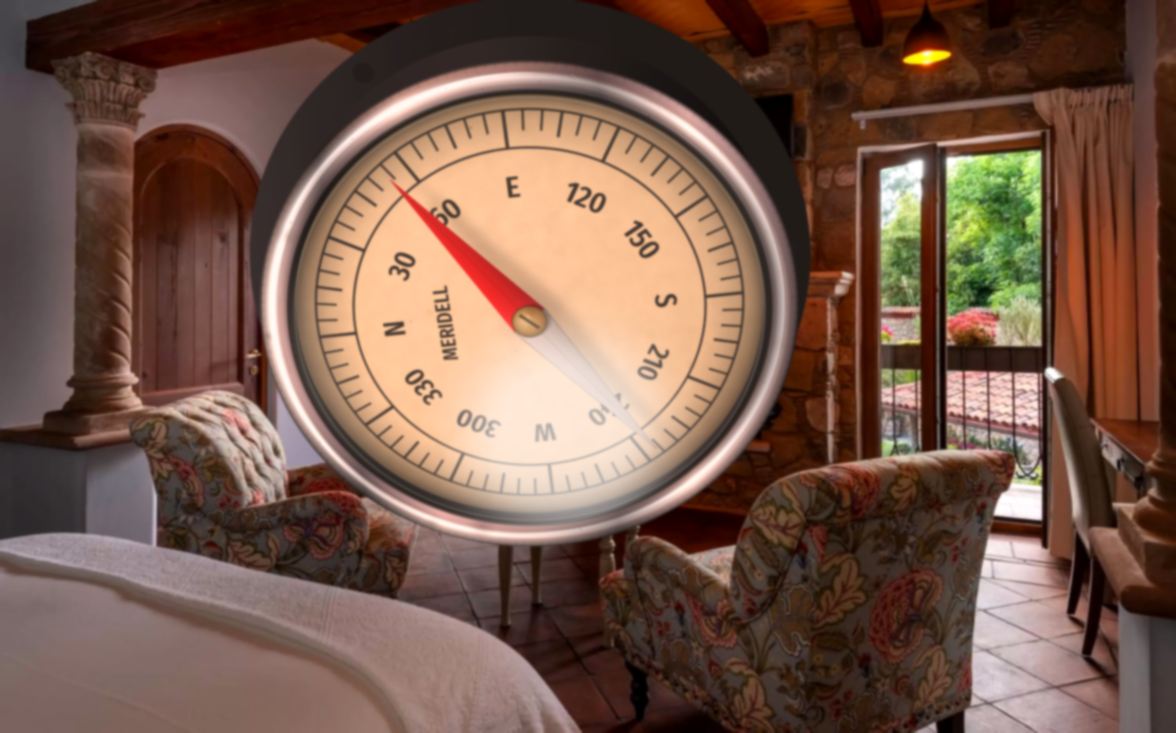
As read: 55 °
